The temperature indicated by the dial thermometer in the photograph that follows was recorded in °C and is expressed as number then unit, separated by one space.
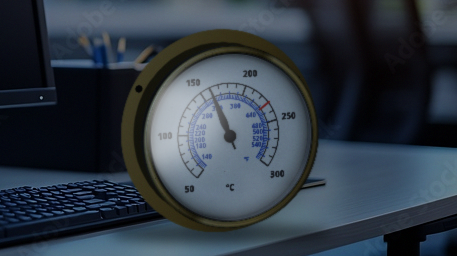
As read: 160 °C
